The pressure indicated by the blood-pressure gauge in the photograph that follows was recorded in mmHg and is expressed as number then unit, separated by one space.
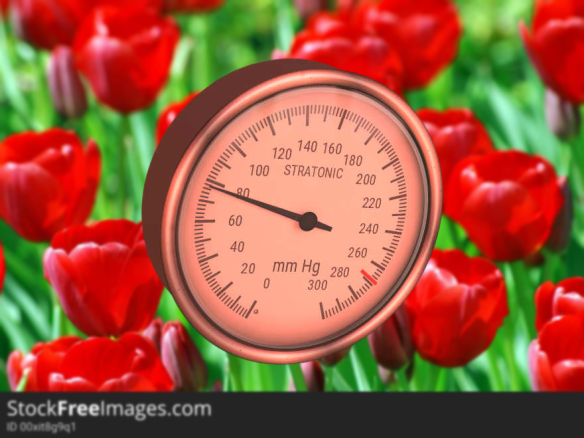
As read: 78 mmHg
